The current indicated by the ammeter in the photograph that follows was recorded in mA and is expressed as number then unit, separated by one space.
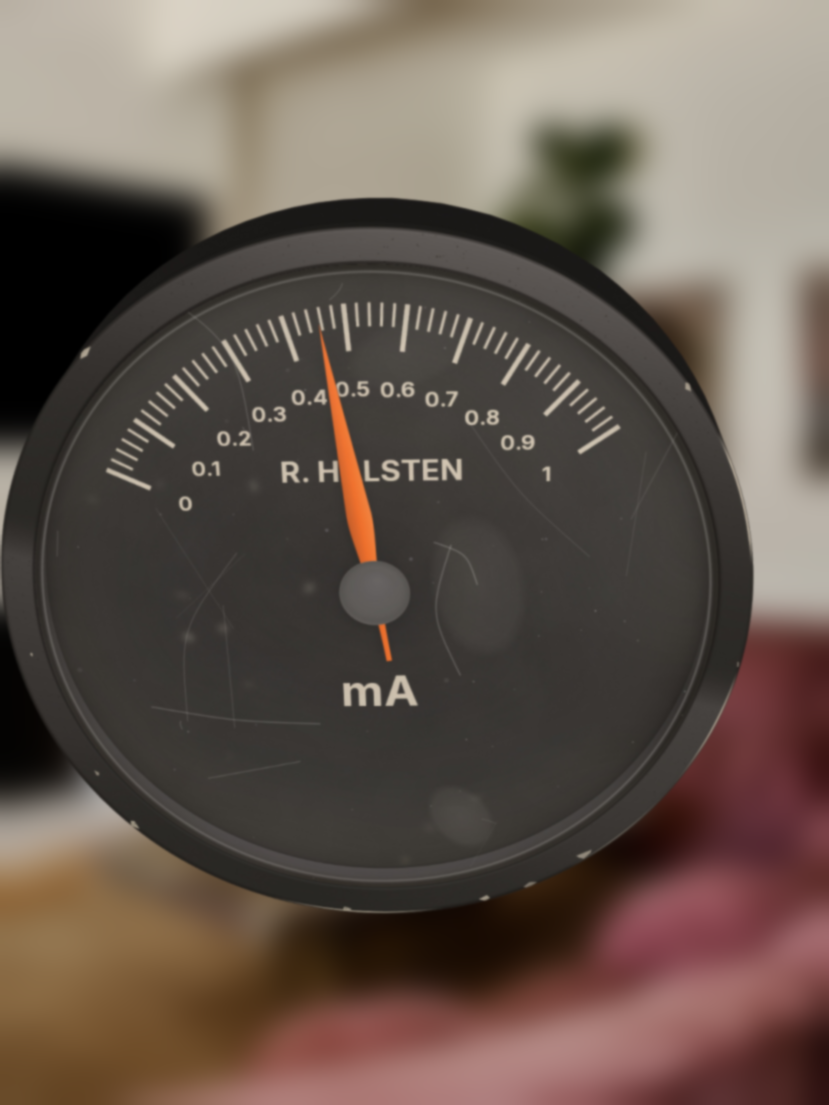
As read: 0.46 mA
